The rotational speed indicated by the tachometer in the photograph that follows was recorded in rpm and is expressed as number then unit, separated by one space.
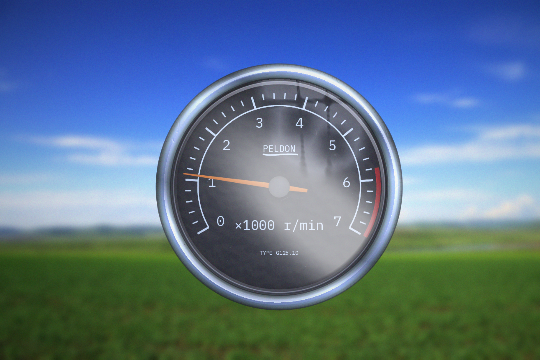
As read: 1100 rpm
